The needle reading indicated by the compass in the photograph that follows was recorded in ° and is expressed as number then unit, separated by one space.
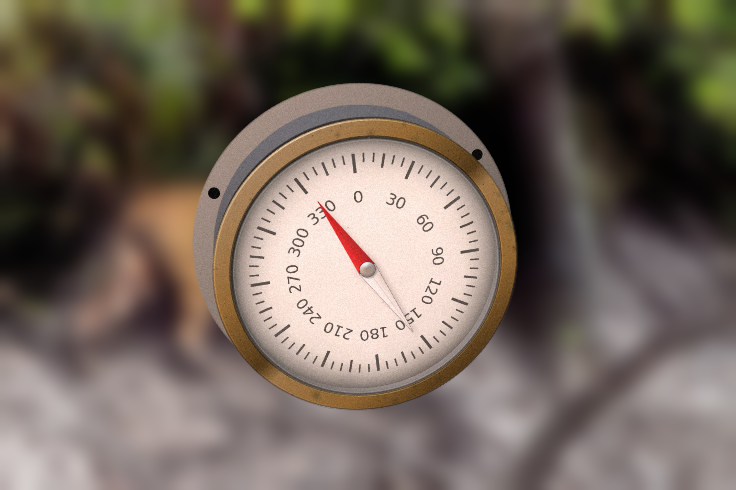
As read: 332.5 °
